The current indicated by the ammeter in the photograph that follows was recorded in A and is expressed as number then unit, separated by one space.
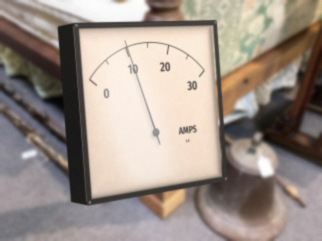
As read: 10 A
